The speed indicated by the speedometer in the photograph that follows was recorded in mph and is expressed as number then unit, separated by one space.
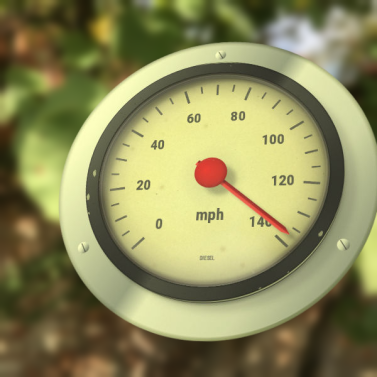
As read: 137.5 mph
